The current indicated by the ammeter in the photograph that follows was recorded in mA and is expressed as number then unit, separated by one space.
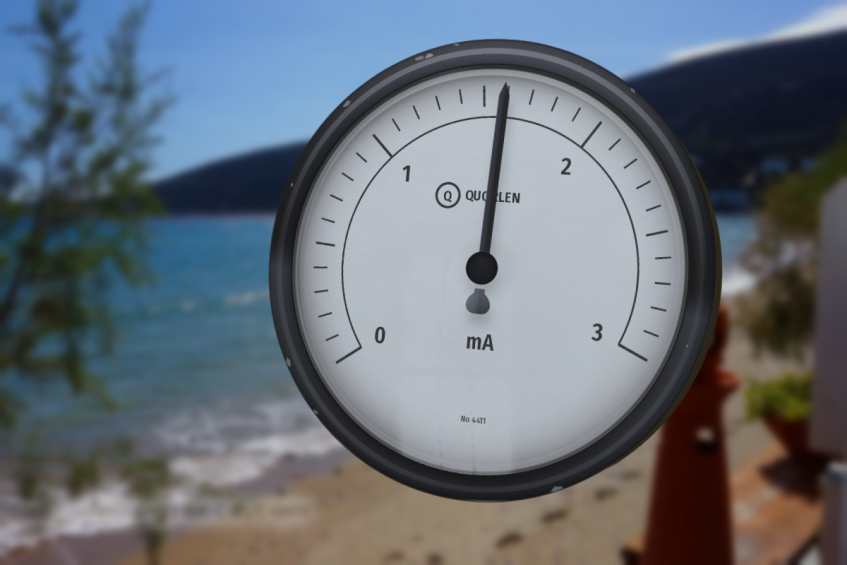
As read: 1.6 mA
